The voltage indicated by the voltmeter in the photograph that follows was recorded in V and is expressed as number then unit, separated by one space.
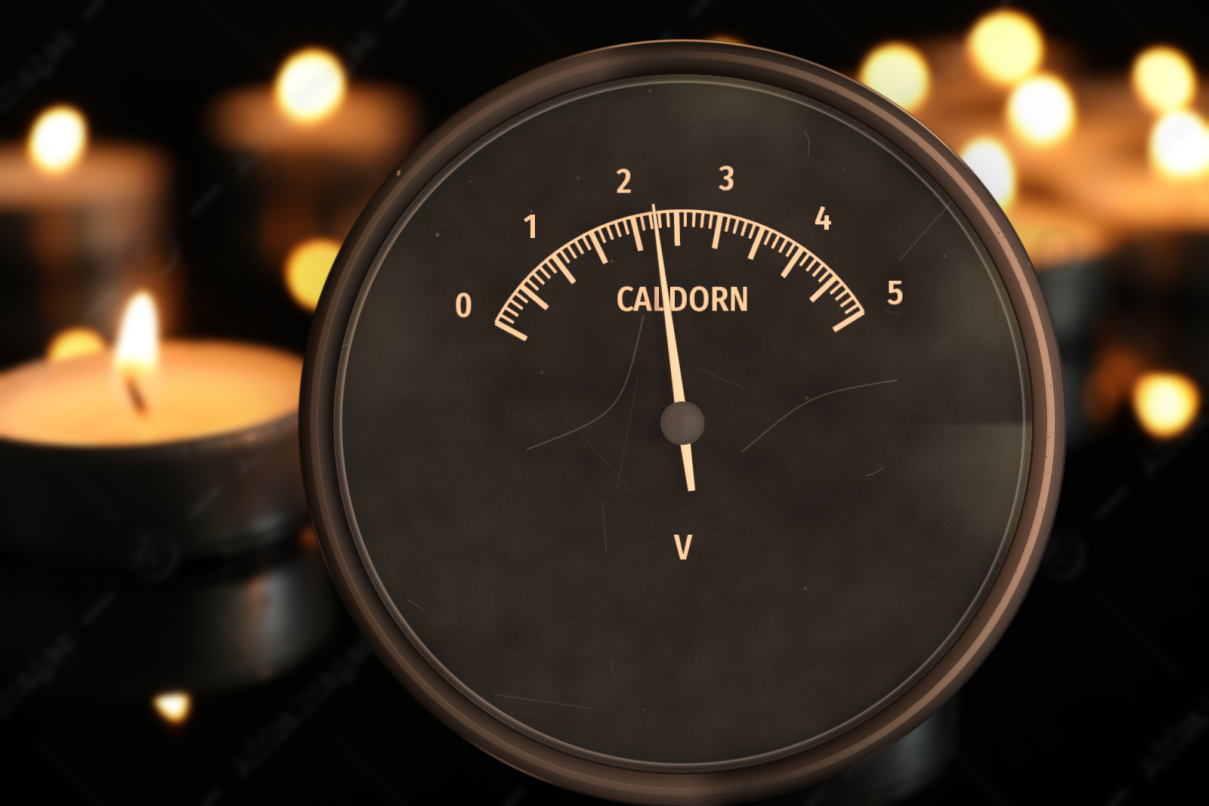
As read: 2.25 V
